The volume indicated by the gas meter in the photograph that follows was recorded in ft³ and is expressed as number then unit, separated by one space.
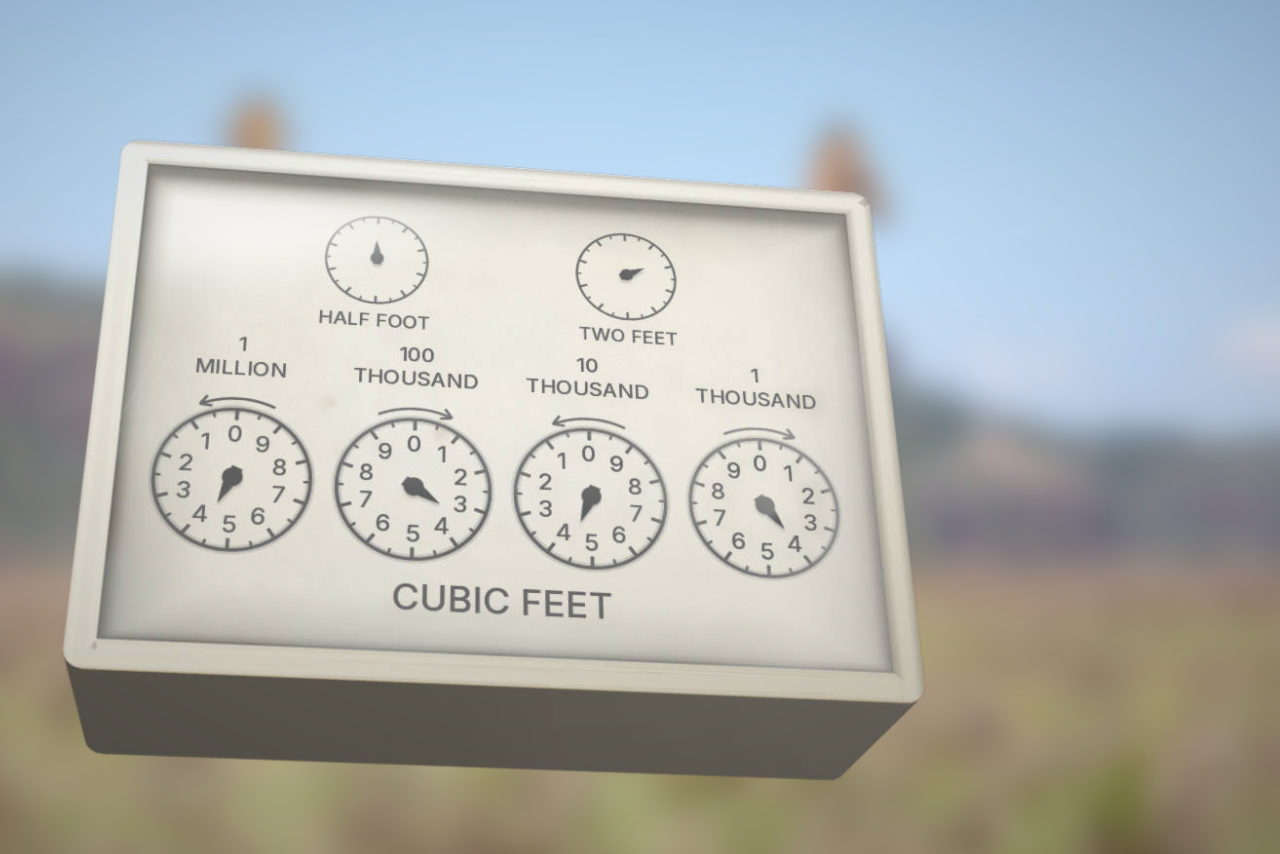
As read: 434400 ft³
